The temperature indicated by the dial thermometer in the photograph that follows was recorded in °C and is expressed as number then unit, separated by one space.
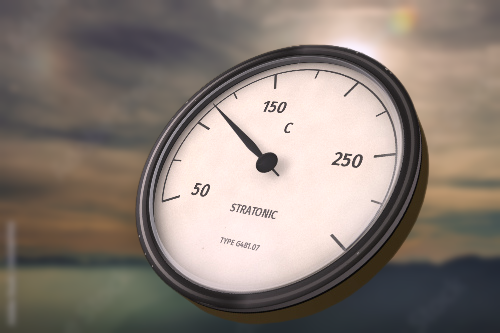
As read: 112.5 °C
